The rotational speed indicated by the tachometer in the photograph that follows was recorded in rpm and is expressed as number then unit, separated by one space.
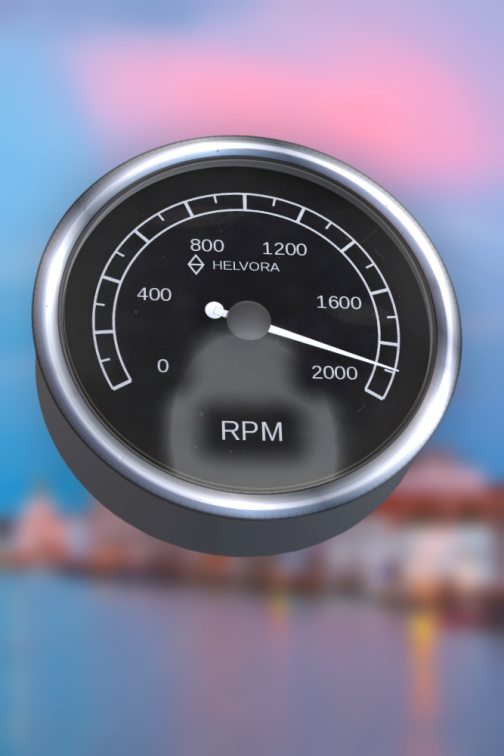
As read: 1900 rpm
